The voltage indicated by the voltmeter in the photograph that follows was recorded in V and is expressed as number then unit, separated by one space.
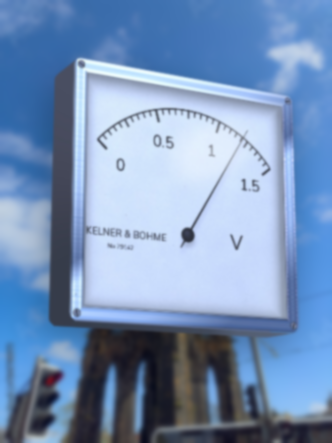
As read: 1.2 V
